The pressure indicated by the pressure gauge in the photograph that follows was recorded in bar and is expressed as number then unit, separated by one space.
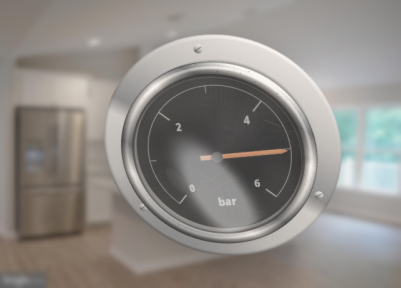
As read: 5 bar
